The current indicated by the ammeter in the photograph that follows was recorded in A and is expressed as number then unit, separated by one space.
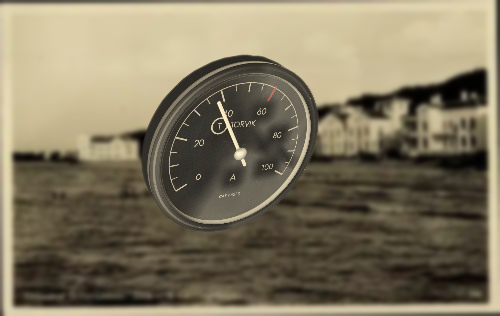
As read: 37.5 A
